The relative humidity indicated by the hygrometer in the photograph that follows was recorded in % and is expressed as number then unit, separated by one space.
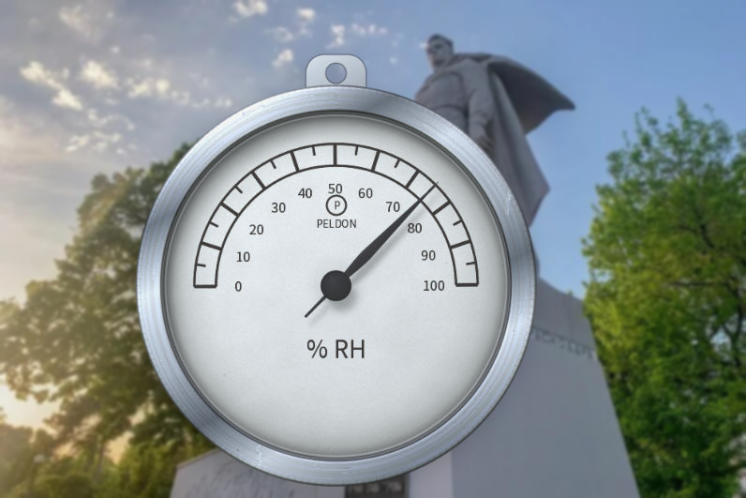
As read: 75 %
